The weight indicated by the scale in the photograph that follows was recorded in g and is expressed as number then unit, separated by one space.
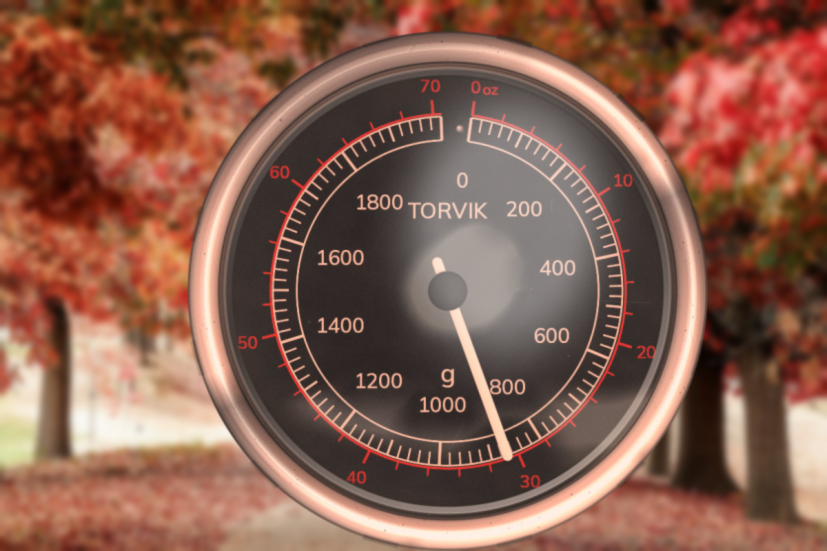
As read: 870 g
